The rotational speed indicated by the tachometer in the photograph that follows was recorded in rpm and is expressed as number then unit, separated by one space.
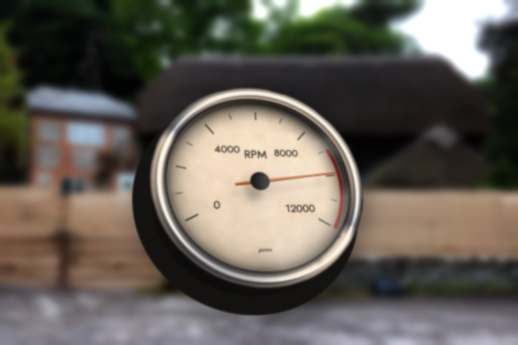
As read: 10000 rpm
